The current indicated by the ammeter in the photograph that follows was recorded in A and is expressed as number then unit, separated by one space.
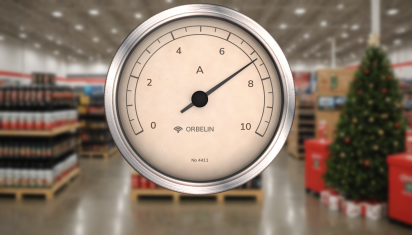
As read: 7.25 A
